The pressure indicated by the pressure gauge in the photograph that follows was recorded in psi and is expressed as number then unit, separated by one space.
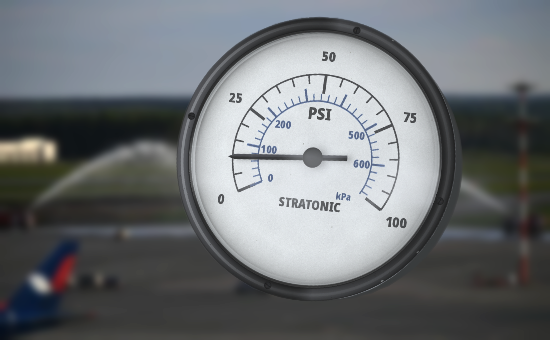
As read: 10 psi
